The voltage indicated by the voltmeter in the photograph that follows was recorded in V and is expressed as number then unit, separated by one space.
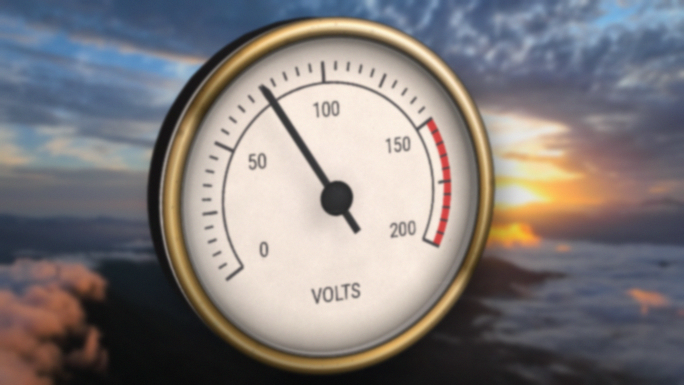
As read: 75 V
